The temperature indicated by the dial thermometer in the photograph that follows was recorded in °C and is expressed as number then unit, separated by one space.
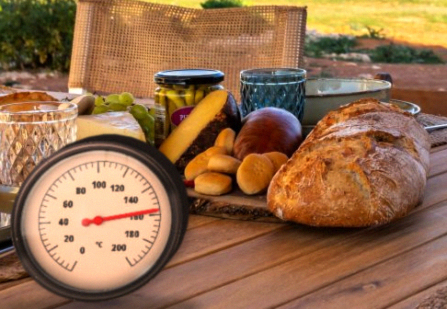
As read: 156 °C
